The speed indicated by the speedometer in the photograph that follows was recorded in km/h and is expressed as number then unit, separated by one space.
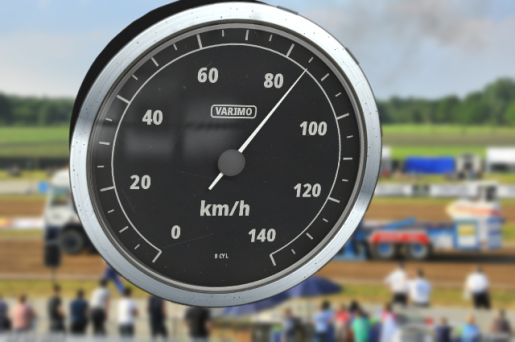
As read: 85 km/h
